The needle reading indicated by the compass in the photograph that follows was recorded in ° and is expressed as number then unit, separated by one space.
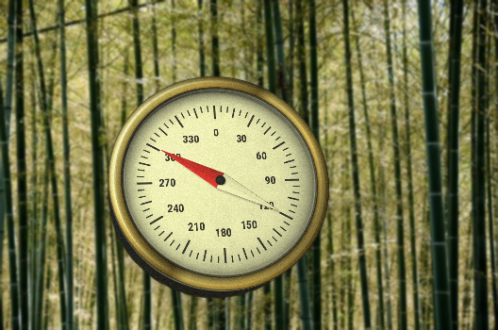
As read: 300 °
